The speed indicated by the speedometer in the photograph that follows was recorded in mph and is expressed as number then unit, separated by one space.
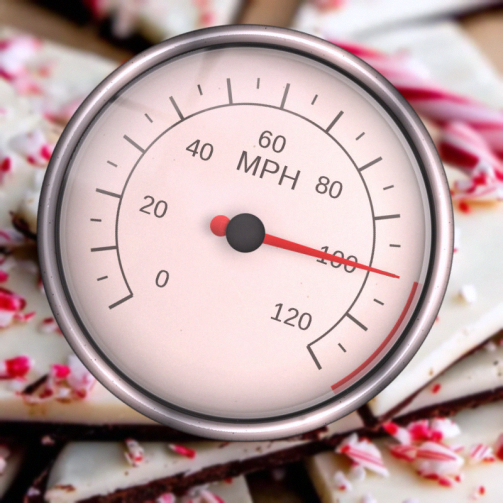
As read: 100 mph
